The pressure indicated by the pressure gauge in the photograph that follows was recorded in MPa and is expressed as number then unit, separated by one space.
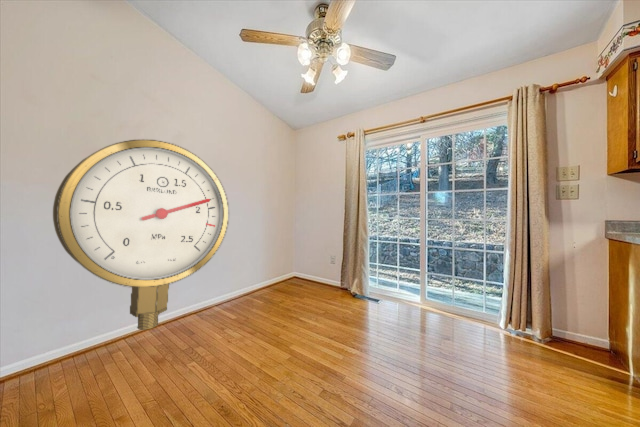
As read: 1.9 MPa
